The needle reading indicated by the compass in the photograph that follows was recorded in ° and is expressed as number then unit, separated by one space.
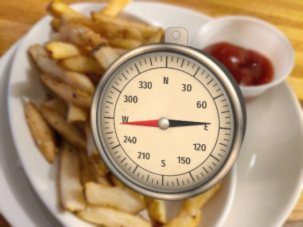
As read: 265 °
